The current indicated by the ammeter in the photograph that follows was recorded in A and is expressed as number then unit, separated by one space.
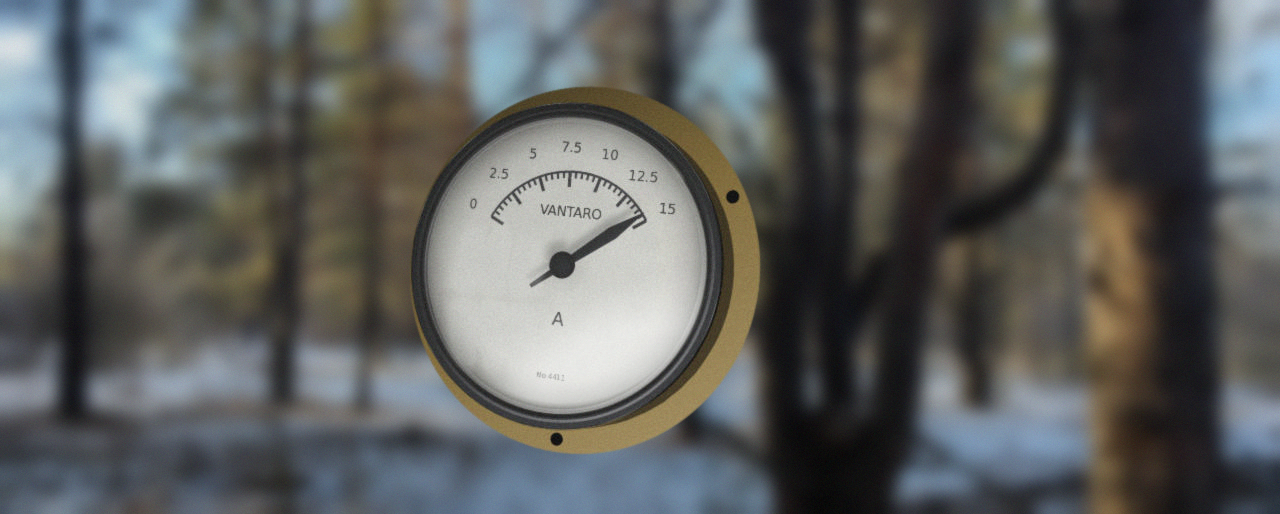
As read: 14.5 A
